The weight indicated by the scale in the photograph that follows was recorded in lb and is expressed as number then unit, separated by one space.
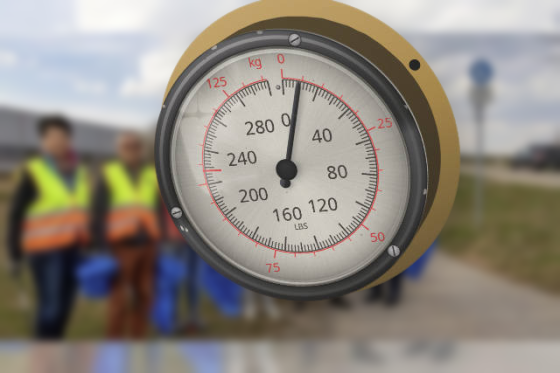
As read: 10 lb
